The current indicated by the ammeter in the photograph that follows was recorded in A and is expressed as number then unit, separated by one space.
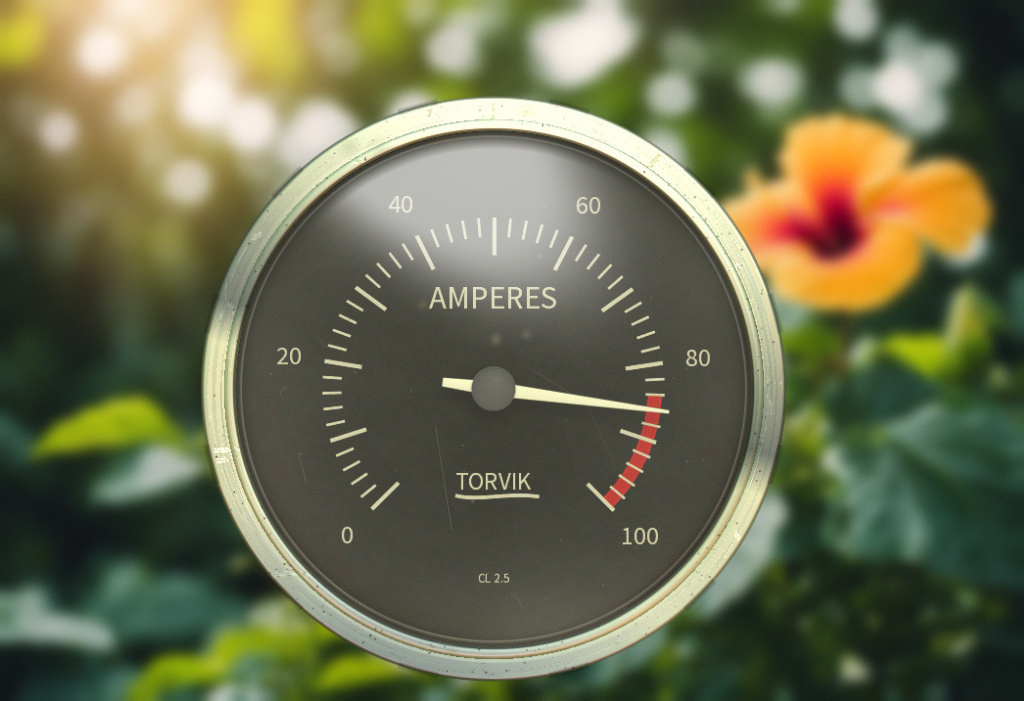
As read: 86 A
